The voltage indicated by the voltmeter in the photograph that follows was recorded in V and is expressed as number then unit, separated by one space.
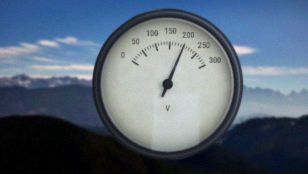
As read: 200 V
